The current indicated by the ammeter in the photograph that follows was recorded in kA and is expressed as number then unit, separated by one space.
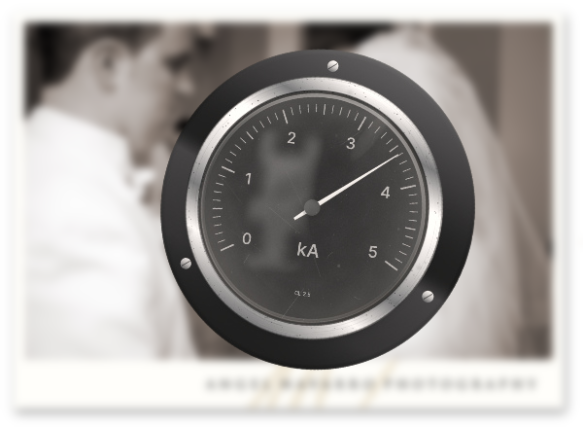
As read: 3.6 kA
